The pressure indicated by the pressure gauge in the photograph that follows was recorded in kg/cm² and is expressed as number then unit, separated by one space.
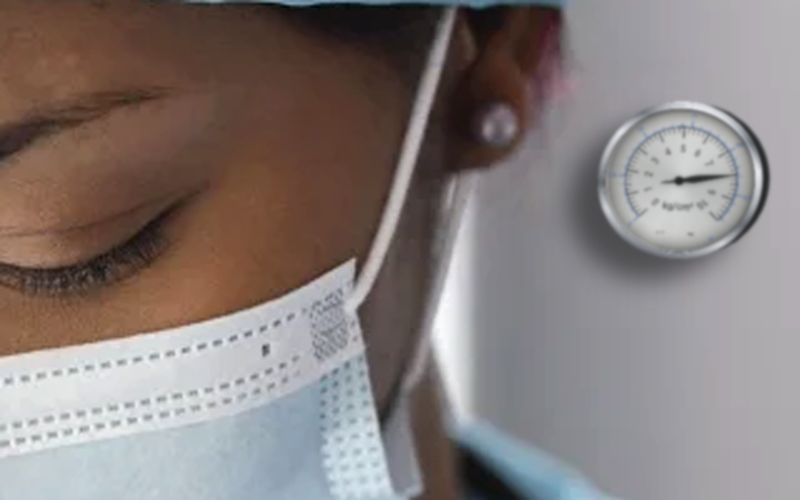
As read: 8 kg/cm²
